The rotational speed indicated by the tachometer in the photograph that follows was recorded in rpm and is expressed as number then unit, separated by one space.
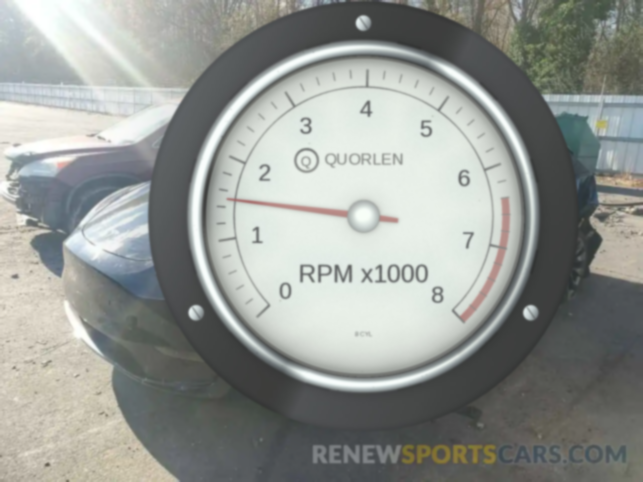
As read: 1500 rpm
